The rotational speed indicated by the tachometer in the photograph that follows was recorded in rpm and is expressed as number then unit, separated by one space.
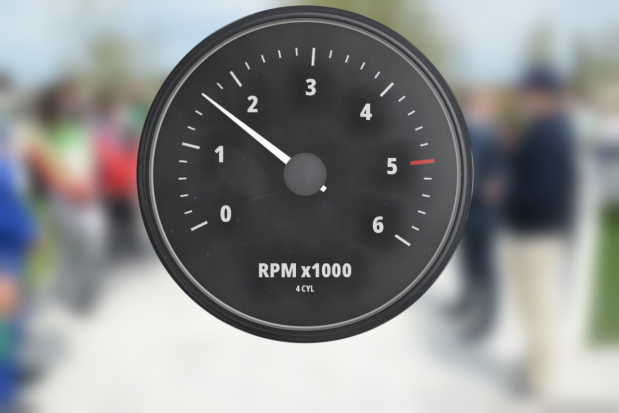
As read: 1600 rpm
